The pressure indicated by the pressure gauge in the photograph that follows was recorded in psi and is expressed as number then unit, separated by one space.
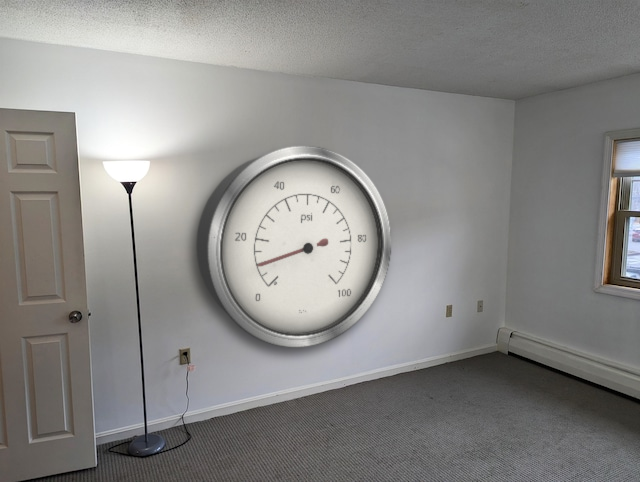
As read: 10 psi
